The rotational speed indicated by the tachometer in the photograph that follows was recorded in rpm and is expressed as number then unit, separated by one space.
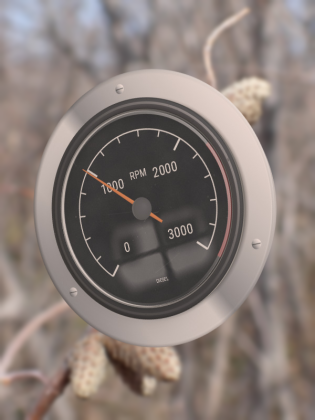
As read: 1000 rpm
